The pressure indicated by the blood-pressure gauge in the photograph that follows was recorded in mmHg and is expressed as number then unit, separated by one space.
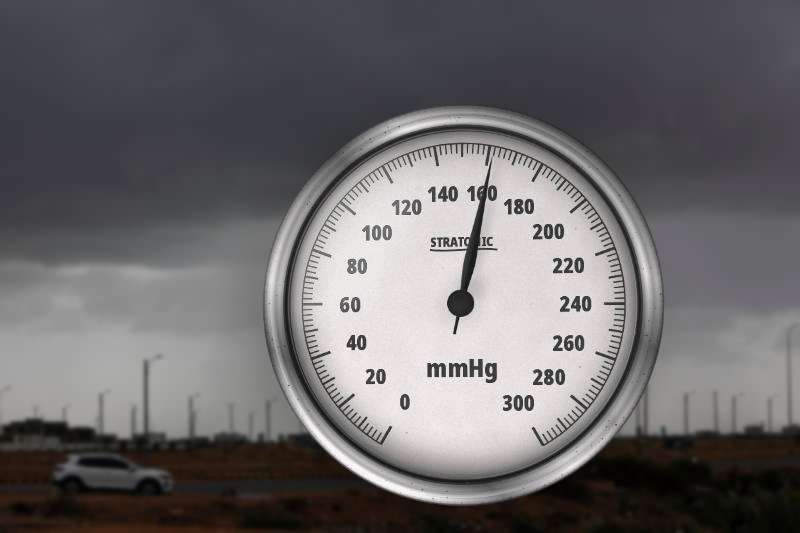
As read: 162 mmHg
